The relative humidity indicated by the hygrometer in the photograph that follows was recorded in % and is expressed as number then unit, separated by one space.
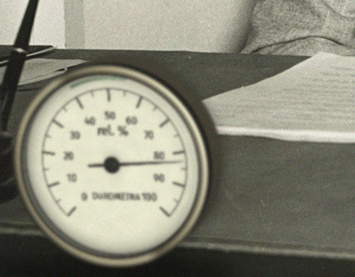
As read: 82.5 %
